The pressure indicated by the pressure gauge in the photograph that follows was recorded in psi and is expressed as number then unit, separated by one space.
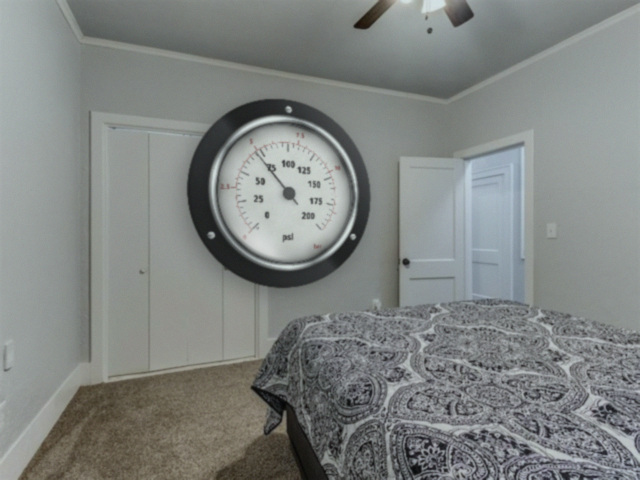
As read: 70 psi
